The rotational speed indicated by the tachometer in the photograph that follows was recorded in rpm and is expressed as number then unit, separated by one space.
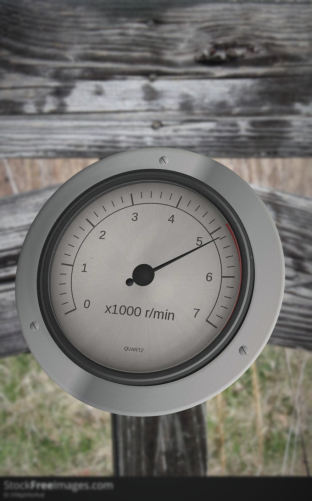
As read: 5200 rpm
